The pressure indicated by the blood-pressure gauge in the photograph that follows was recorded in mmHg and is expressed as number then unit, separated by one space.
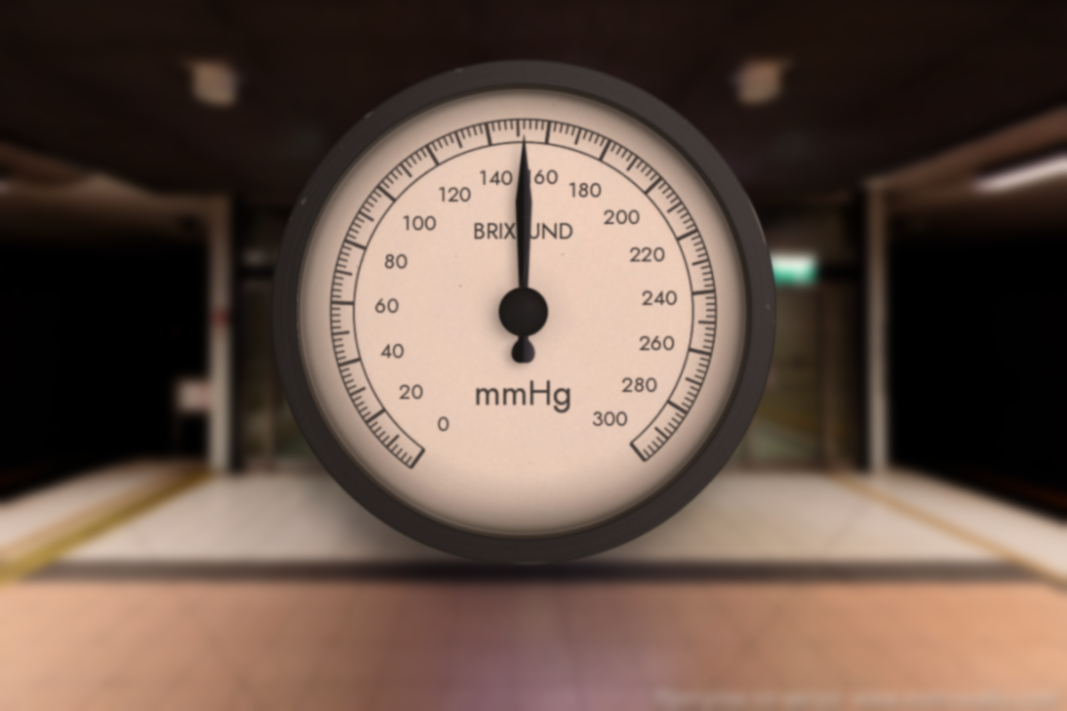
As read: 152 mmHg
